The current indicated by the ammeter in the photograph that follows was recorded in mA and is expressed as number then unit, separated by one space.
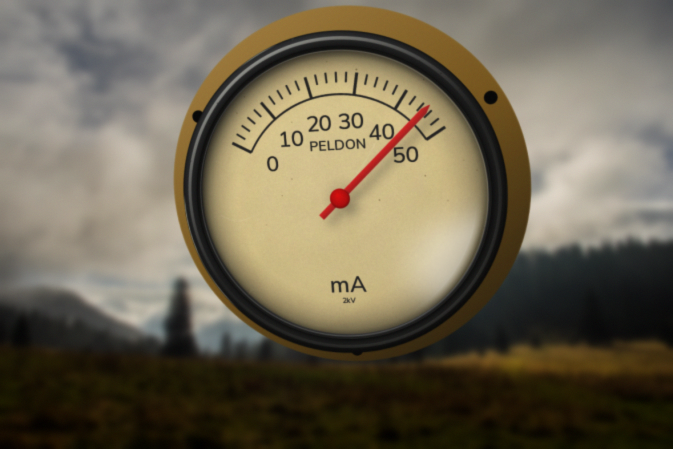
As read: 45 mA
